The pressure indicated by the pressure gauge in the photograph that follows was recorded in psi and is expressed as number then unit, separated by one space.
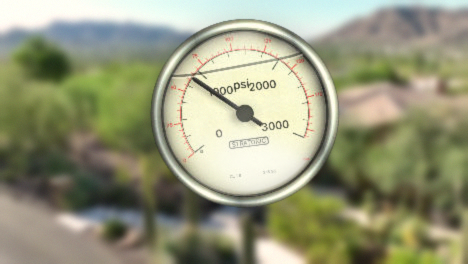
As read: 900 psi
